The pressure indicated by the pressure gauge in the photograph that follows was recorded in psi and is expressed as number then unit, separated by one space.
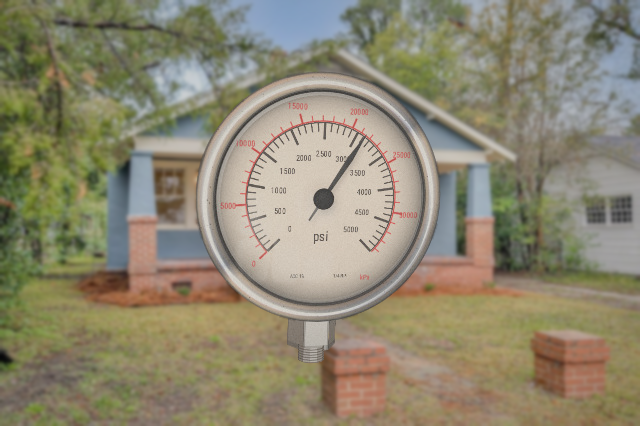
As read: 3100 psi
